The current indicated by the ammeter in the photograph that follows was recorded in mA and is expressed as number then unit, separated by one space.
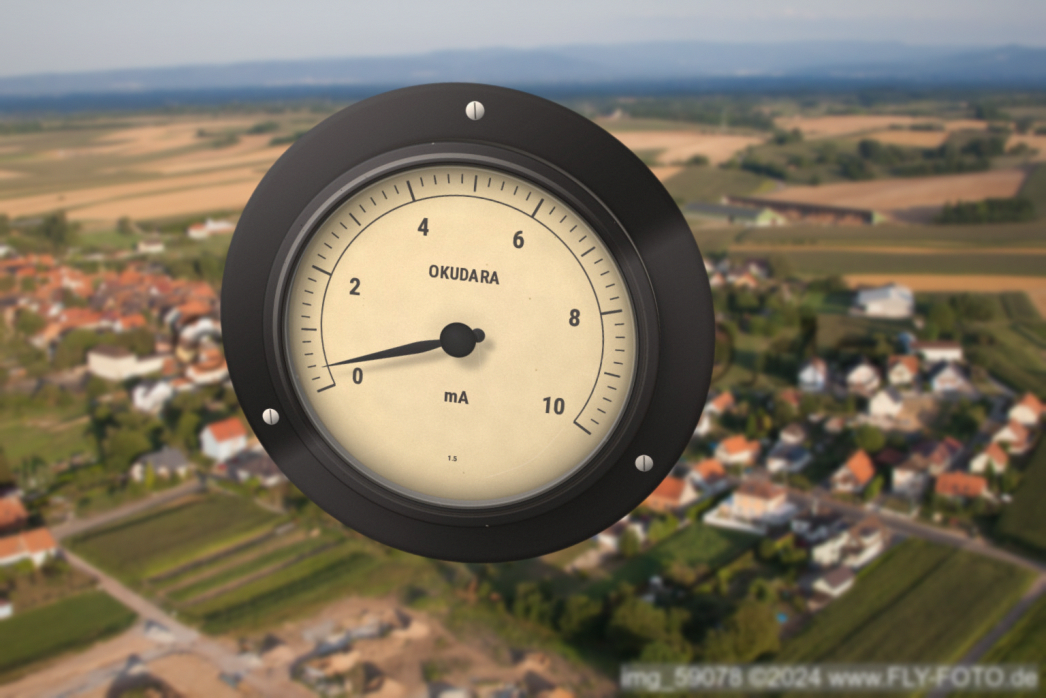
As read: 0.4 mA
